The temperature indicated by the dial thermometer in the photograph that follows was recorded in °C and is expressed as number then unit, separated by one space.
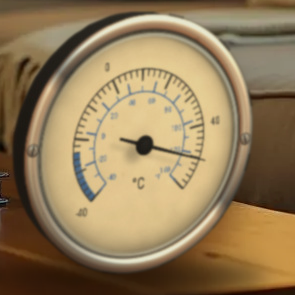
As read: 50 °C
